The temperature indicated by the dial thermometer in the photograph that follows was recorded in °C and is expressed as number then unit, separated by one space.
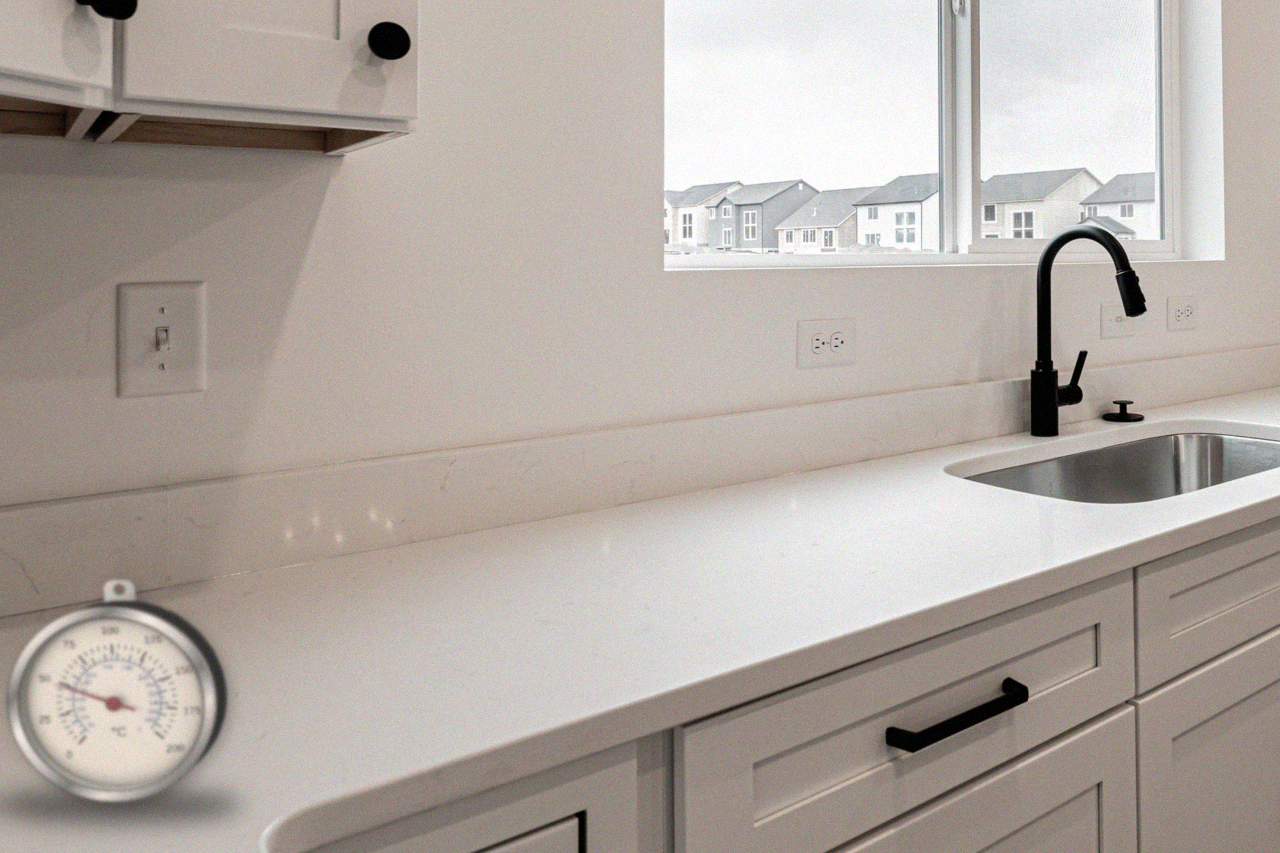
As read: 50 °C
